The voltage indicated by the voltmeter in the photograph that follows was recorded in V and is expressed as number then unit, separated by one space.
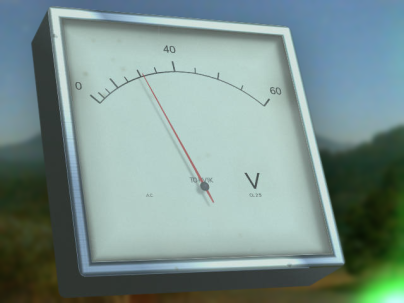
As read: 30 V
